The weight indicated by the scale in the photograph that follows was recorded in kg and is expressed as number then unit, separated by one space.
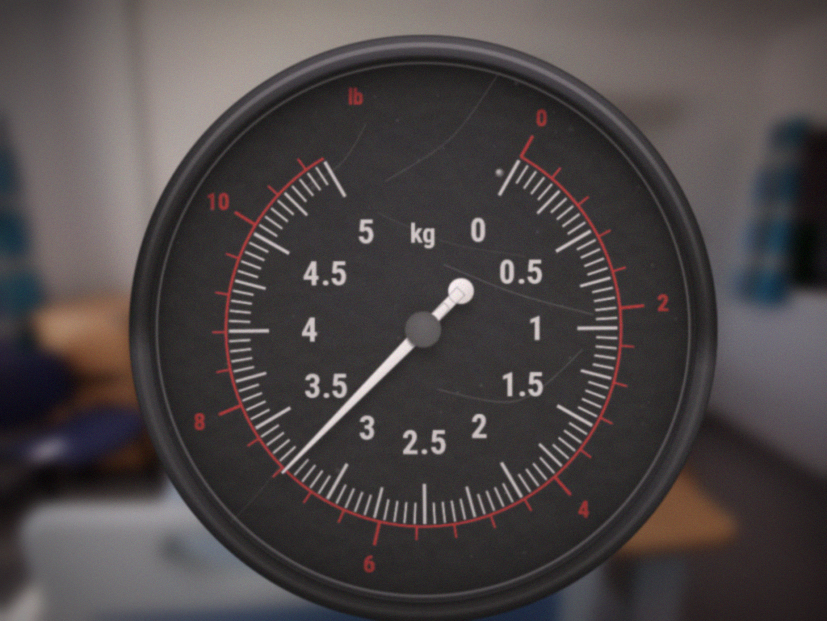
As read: 3.25 kg
